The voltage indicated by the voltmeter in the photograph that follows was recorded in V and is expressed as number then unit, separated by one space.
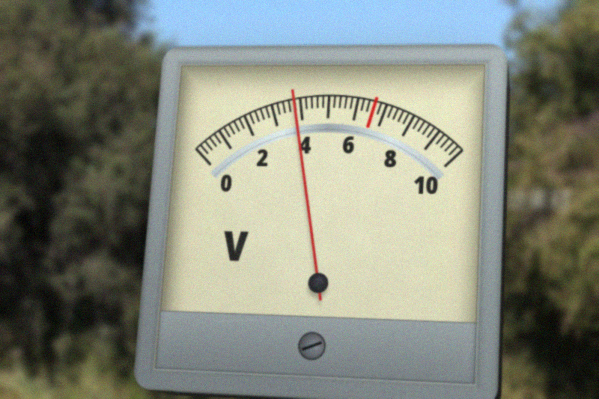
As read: 3.8 V
